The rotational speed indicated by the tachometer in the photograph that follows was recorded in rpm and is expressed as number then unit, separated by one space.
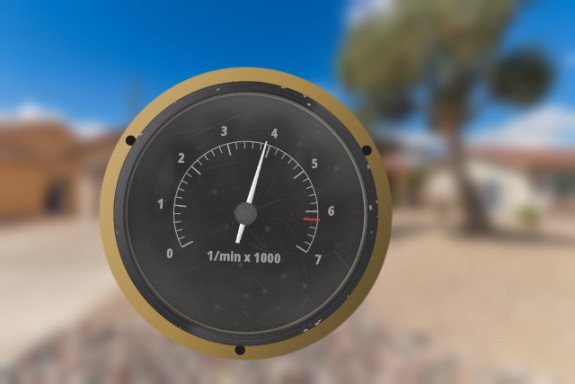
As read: 3900 rpm
